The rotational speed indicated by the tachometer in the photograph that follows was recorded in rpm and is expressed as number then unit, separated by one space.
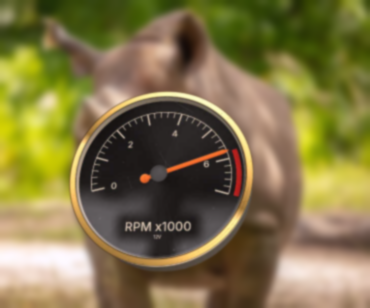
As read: 5800 rpm
